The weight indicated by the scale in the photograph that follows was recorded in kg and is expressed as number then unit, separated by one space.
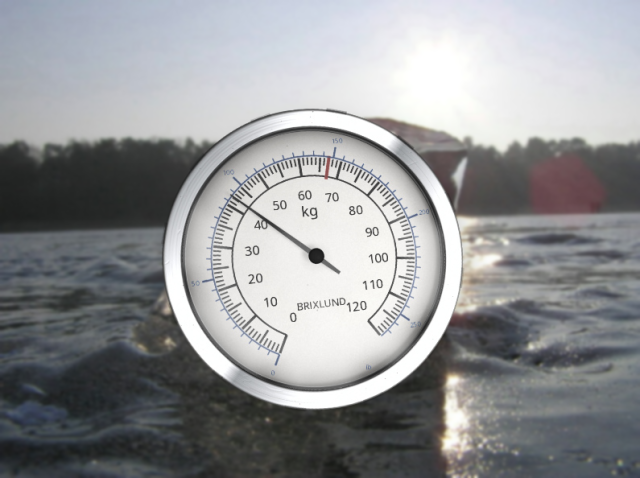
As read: 42 kg
